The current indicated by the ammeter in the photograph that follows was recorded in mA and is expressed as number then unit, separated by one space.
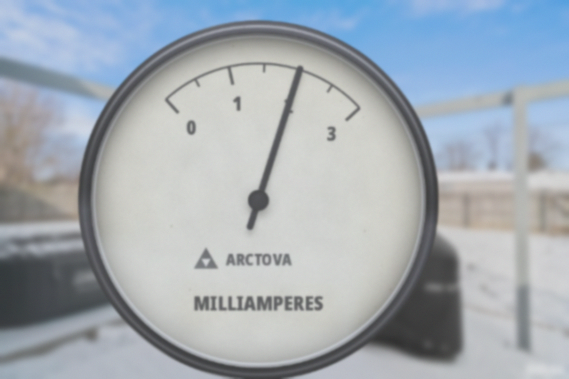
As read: 2 mA
